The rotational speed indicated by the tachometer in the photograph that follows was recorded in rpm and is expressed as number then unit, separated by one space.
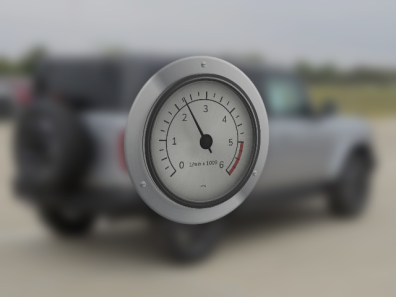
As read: 2250 rpm
